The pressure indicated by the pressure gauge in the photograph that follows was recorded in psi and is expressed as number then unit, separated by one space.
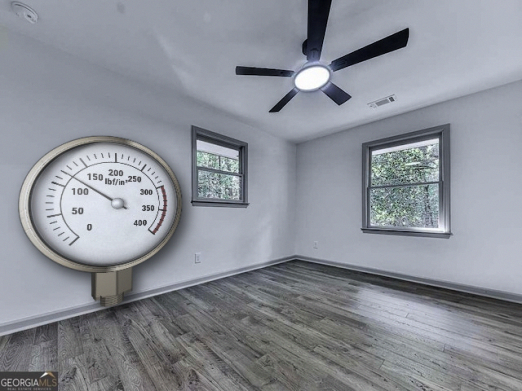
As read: 120 psi
